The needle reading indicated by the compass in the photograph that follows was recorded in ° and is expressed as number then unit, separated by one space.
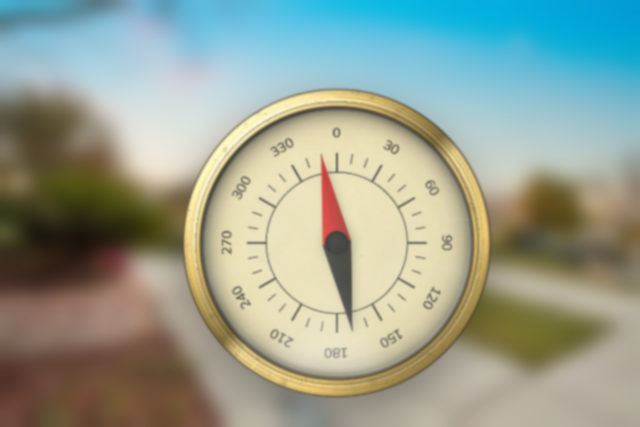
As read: 350 °
